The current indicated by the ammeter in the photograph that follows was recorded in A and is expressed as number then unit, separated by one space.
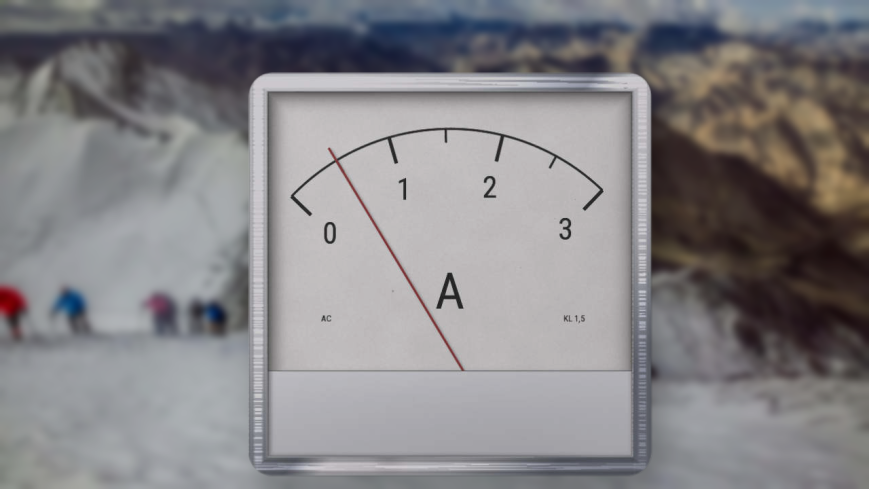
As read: 0.5 A
